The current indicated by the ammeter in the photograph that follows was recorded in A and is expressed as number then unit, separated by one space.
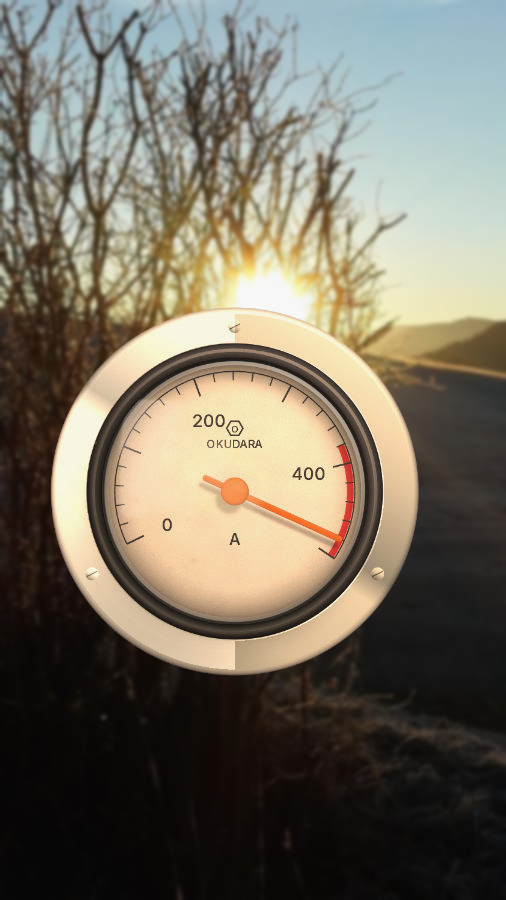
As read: 480 A
